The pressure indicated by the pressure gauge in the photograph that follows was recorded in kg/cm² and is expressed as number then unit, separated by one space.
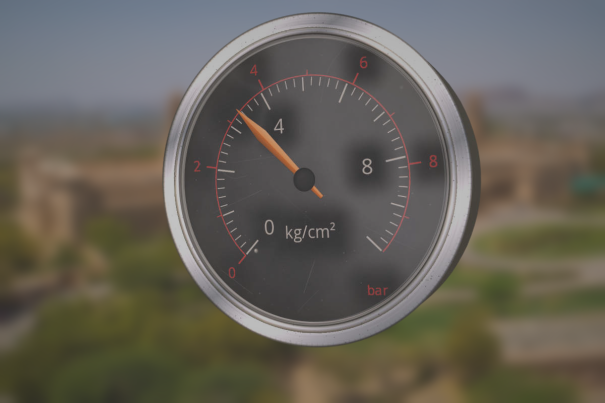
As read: 3.4 kg/cm²
